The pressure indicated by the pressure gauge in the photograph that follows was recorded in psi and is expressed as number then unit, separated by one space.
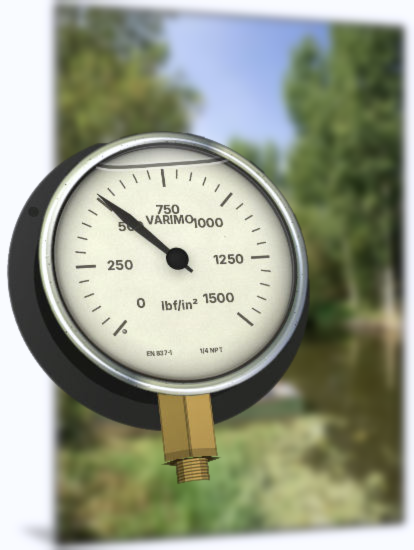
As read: 500 psi
